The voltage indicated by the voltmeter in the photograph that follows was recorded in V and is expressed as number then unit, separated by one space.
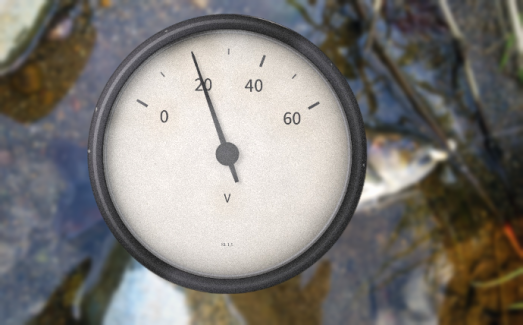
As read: 20 V
